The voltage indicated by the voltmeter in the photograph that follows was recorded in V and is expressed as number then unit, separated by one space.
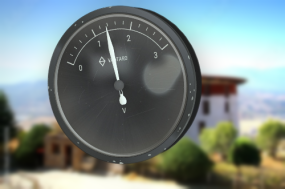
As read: 1.4 V
